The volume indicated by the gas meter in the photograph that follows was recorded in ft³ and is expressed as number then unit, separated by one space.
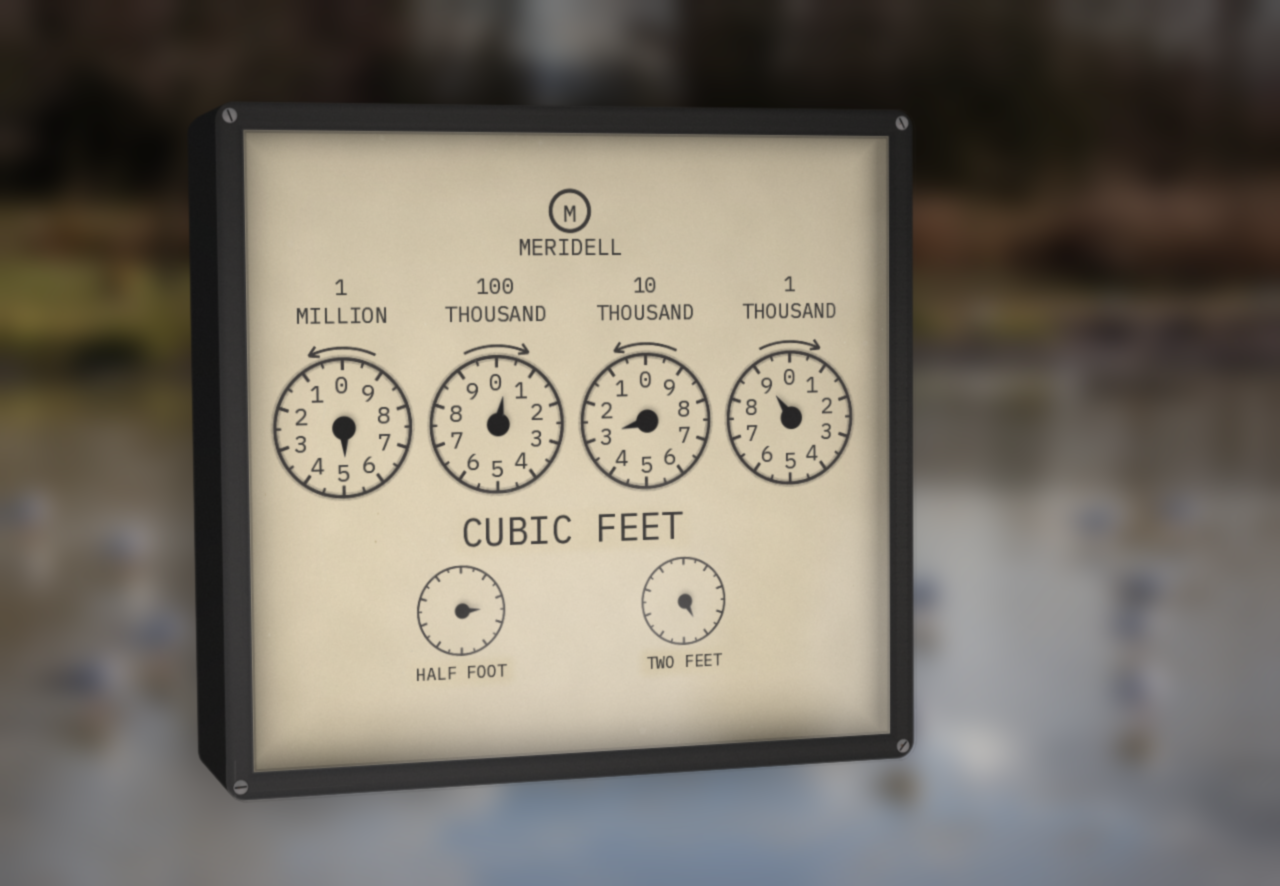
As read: 502900 ft³
